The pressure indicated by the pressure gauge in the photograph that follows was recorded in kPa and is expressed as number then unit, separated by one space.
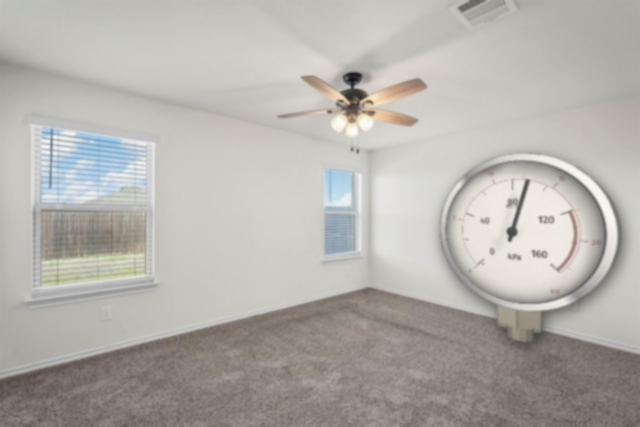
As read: 90 kPa
